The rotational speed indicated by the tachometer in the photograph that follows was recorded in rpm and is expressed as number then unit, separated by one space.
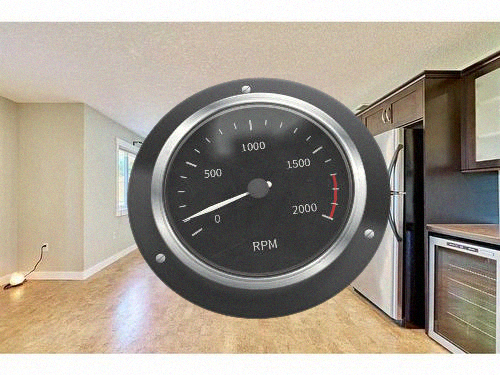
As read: 100 rpm
